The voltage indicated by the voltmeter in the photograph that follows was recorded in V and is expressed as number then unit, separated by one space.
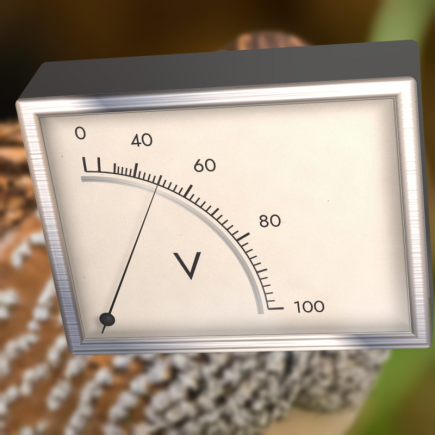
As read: 50 V
